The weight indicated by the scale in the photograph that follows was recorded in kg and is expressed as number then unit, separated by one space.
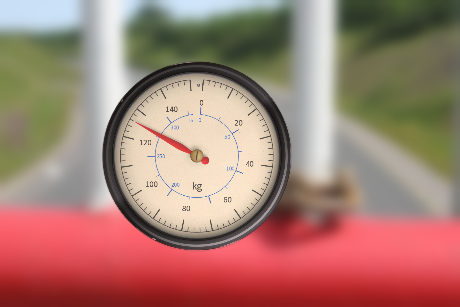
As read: 126 kg
